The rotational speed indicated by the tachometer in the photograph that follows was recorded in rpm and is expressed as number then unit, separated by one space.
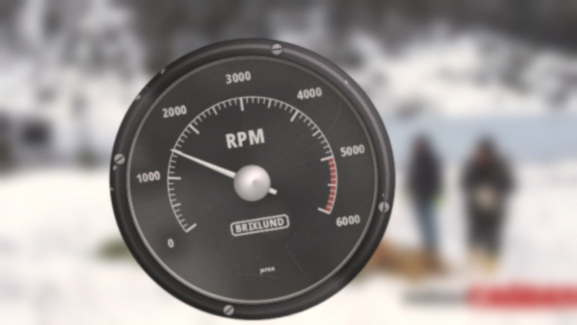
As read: 1500 rpm
